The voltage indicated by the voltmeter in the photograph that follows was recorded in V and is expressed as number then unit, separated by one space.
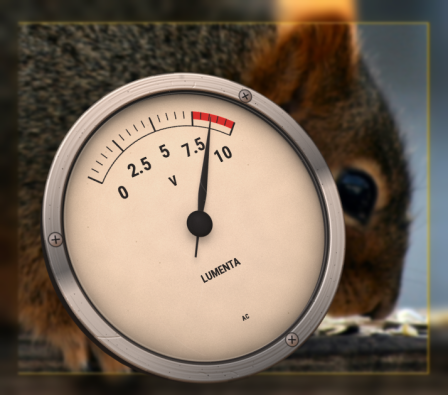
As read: 8.5 V
